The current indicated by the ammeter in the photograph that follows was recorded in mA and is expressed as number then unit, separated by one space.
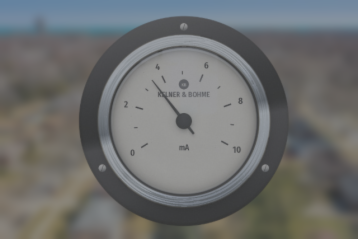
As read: 3.5 mA
